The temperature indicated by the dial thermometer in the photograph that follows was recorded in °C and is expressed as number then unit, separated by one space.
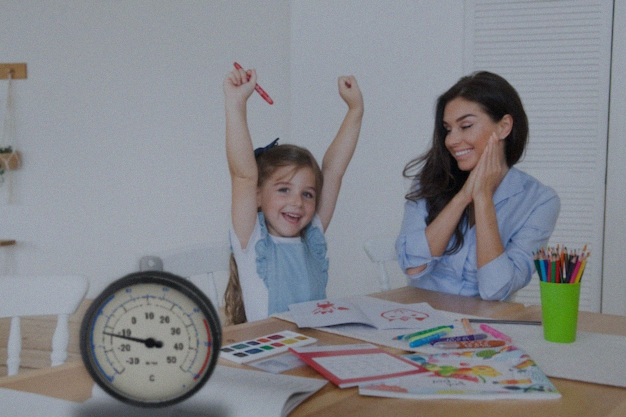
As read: -12.5 °C
